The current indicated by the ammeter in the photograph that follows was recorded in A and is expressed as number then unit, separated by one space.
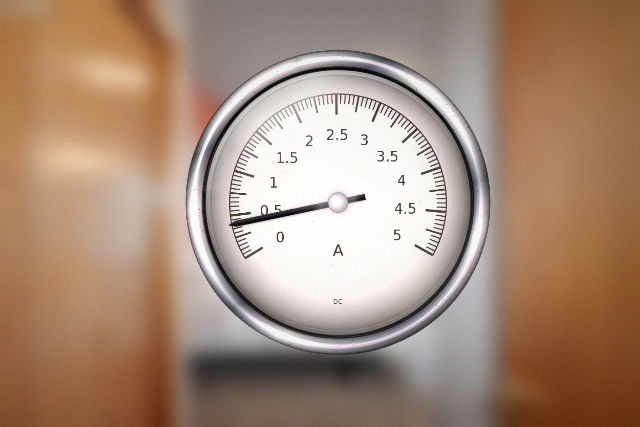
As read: 0.4 A
